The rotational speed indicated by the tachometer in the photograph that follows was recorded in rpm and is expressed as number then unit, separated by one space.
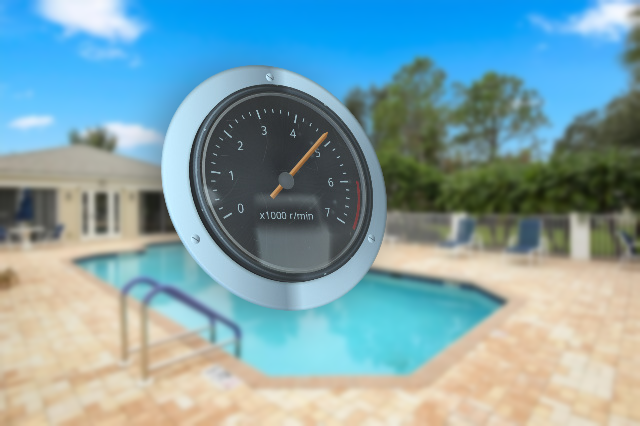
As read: 4800 rpm
